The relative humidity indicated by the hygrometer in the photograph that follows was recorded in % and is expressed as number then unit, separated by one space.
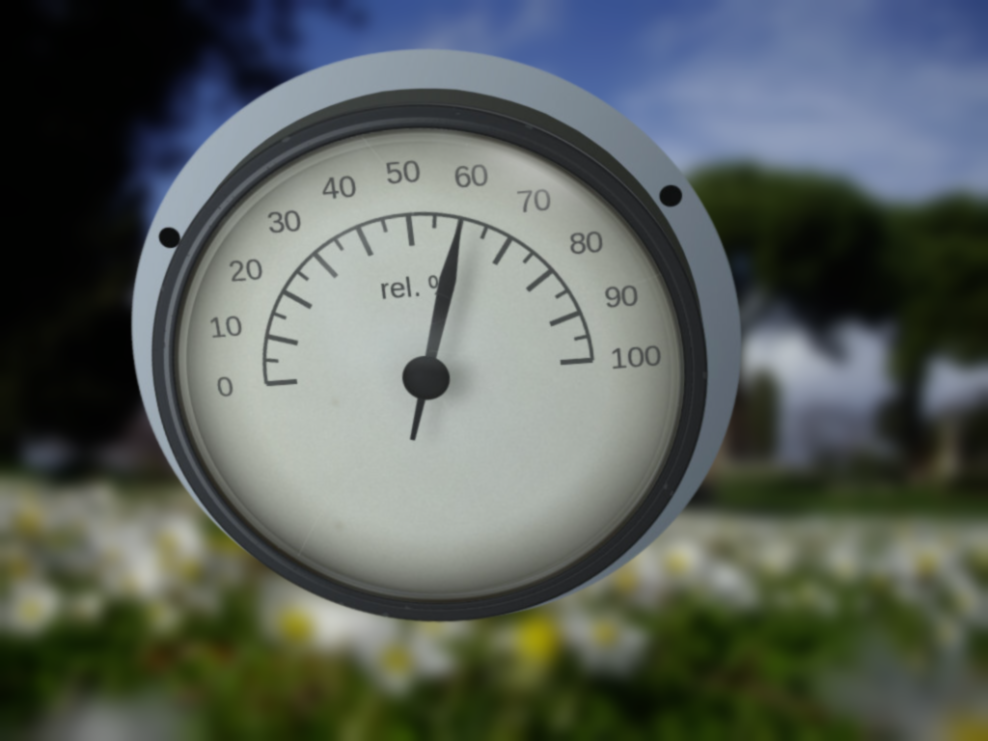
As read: 60 %
